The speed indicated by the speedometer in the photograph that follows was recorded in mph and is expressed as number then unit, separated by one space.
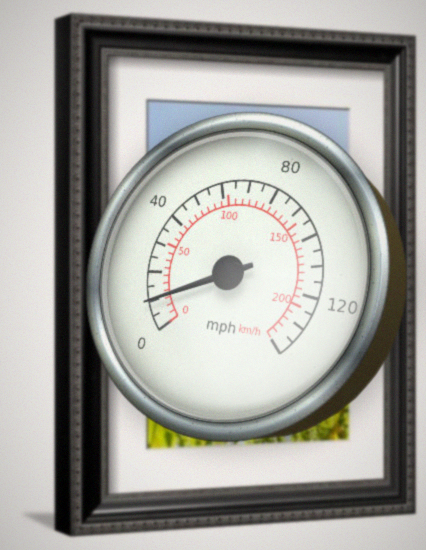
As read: 10 mph
